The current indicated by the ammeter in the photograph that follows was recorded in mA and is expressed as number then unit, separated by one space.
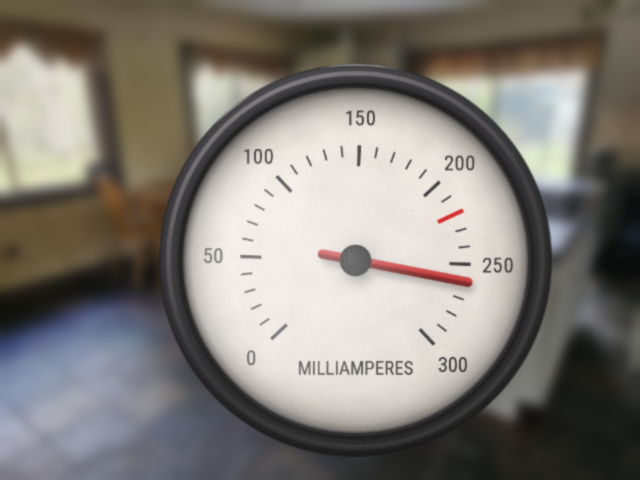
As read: 260 mA
